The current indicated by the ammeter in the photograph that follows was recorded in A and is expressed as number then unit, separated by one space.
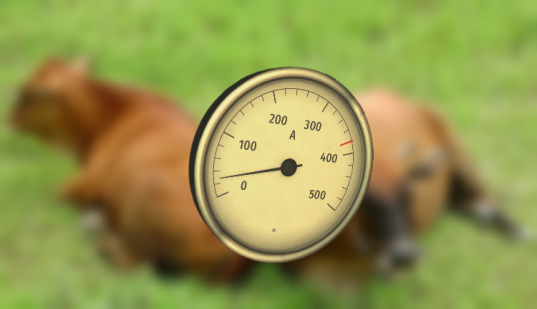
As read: 30 A
